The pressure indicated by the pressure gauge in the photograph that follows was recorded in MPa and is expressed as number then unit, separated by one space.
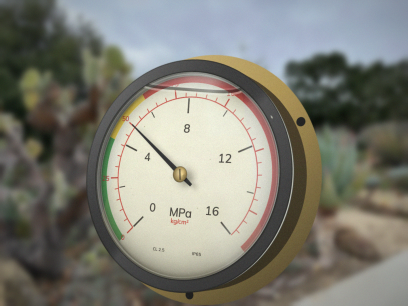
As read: 5 MPa
